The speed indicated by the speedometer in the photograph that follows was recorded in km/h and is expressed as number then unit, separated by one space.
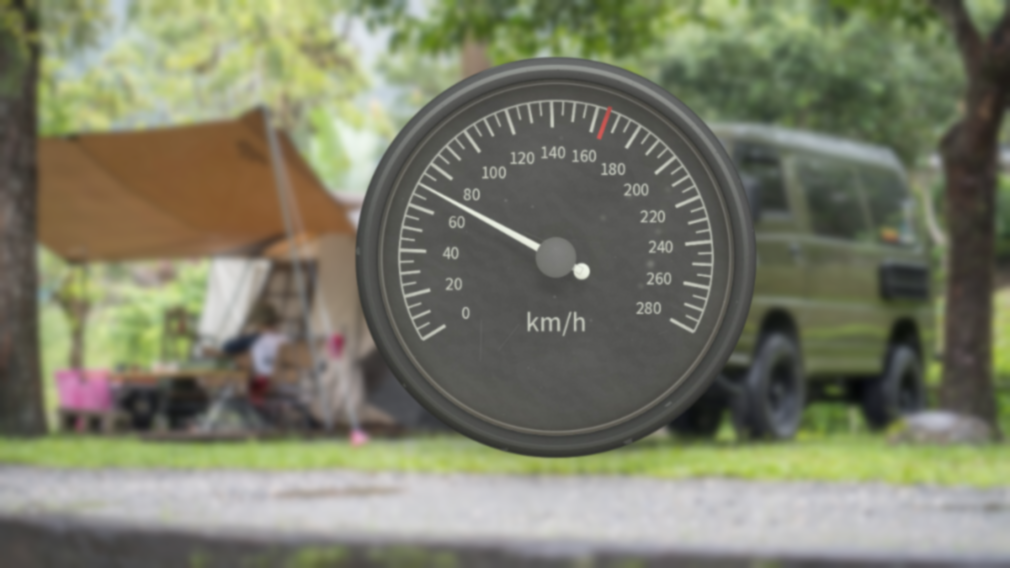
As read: 70 km/h
